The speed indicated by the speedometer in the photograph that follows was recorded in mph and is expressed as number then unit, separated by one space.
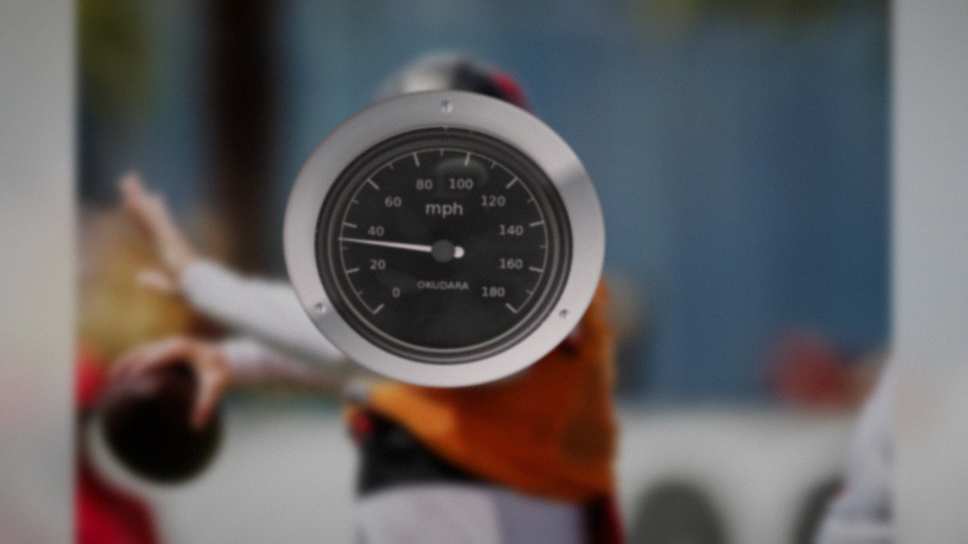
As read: 35 mph
